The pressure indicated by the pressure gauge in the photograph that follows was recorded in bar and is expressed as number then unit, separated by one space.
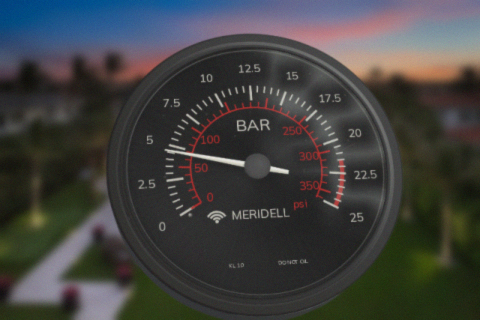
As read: 4.5 bar
